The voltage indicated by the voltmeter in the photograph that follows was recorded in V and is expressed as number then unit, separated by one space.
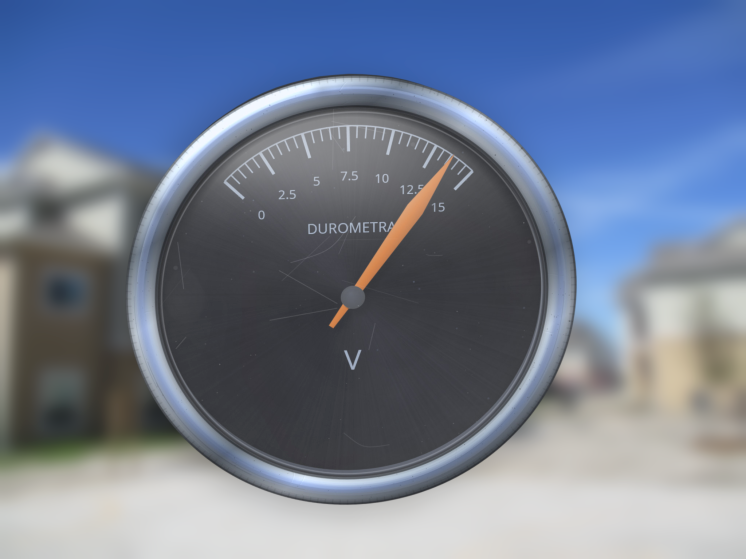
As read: 13.5 V
